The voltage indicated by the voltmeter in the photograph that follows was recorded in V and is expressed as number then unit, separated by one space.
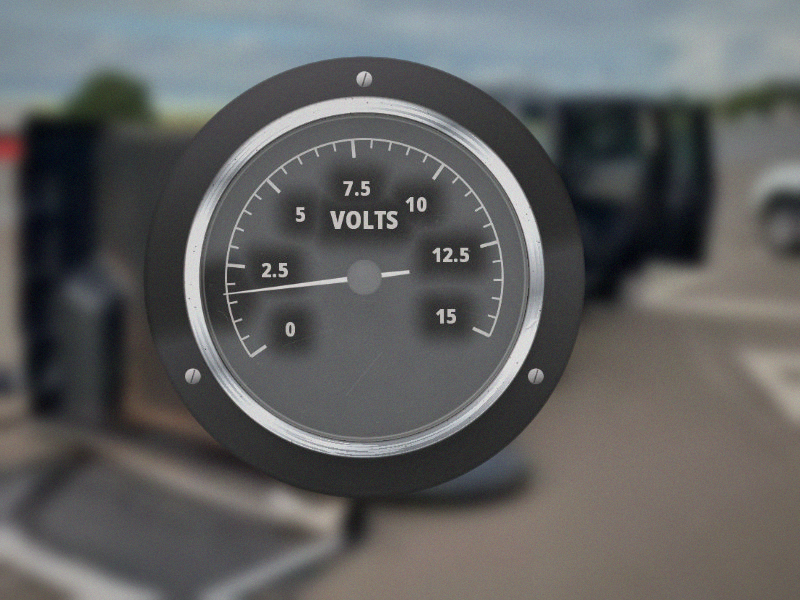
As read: 1.75 V
